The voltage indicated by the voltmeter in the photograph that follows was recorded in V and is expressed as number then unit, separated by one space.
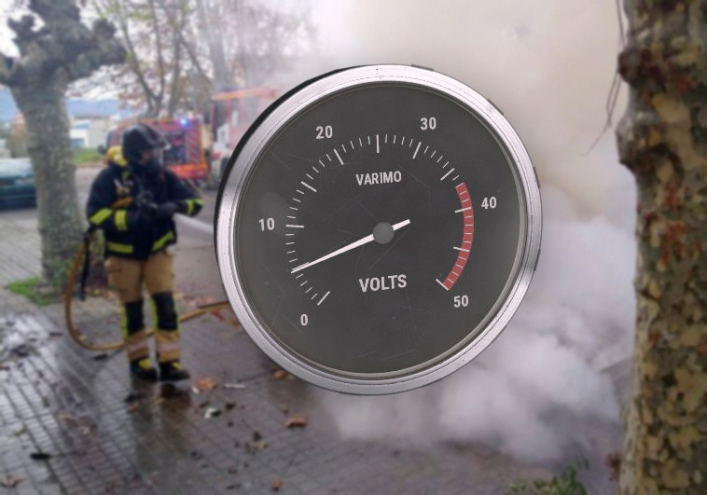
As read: 5 V
